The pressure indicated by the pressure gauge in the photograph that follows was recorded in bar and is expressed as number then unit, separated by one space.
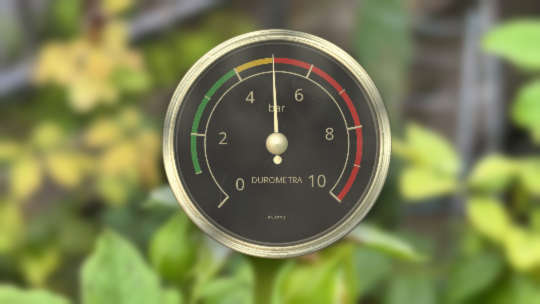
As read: 5 bar
